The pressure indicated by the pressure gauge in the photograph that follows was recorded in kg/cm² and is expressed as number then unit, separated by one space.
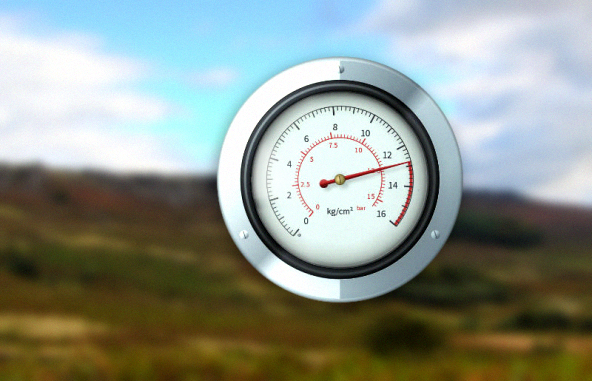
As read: 12.8 kg/cm²
